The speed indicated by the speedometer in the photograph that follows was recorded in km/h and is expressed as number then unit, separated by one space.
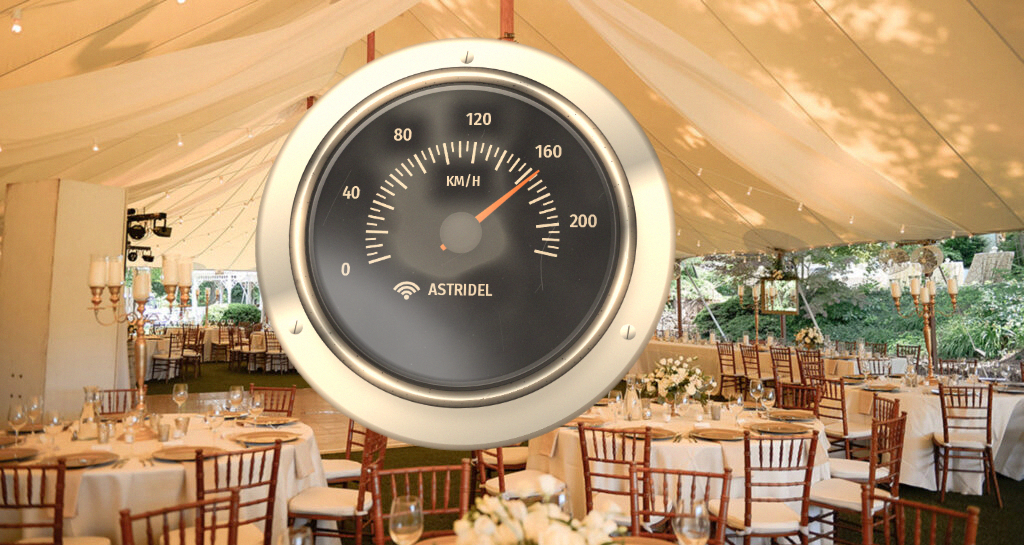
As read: 165 km/h
